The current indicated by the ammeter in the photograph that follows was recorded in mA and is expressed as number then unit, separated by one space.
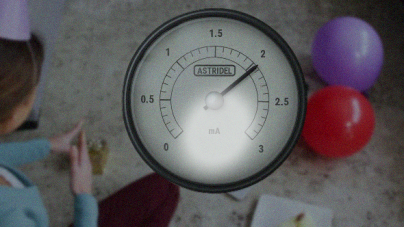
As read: 2.05 mA
